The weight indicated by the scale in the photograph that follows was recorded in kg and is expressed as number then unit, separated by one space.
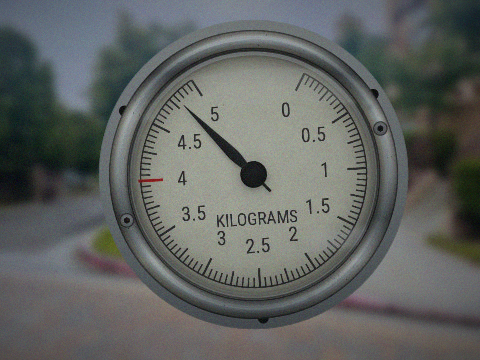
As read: 4.8 kg
